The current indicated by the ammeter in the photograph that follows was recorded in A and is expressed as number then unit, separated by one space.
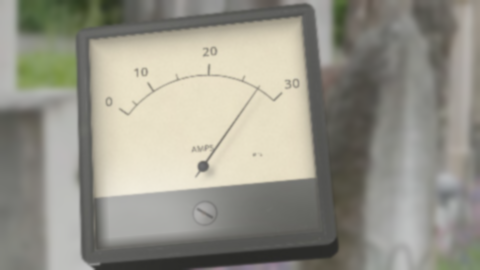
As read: 27.5 A
